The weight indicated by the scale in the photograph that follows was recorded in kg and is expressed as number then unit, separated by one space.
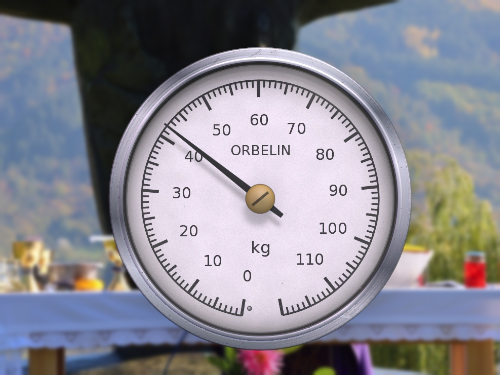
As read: 42 kg
